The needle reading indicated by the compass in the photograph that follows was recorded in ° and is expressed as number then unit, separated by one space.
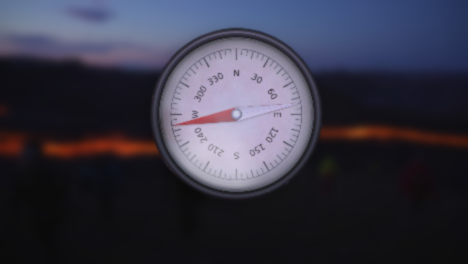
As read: 260 °
